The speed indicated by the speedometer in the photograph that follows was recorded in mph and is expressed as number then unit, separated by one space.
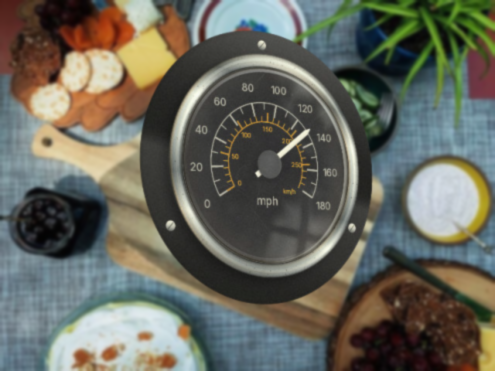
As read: 130 mph
